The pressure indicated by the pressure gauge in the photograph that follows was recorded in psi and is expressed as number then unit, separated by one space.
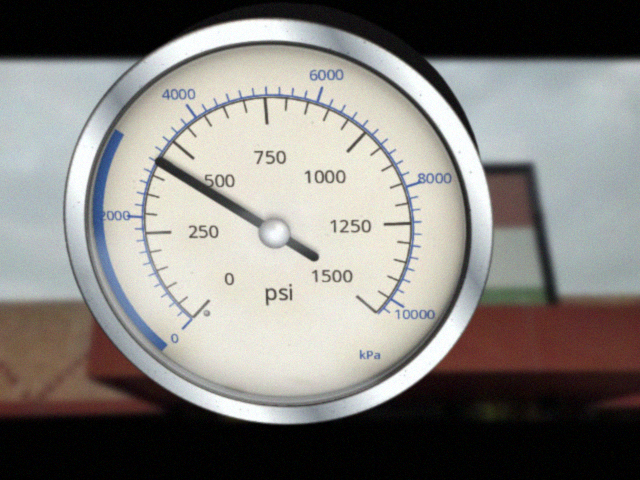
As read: 450 psi
